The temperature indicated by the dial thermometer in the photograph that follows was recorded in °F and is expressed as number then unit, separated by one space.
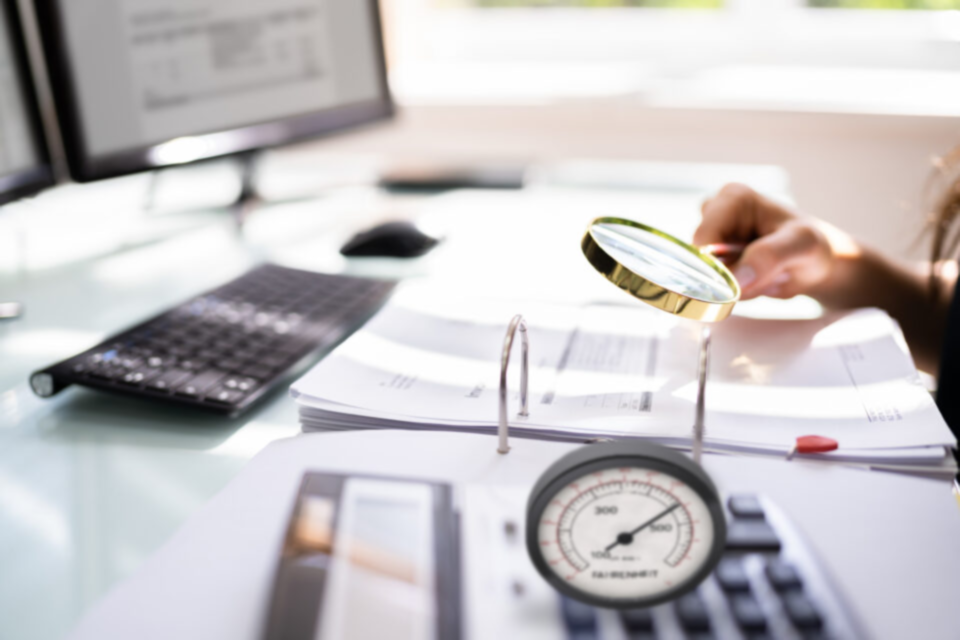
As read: 450 °F
